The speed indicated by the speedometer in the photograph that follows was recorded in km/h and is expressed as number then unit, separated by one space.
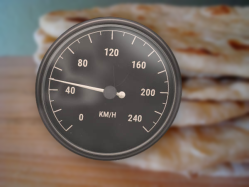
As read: 50 km/h
